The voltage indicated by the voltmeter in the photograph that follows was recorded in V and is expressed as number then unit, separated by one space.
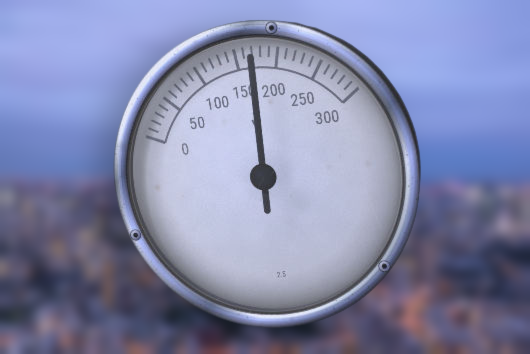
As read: 170 V
